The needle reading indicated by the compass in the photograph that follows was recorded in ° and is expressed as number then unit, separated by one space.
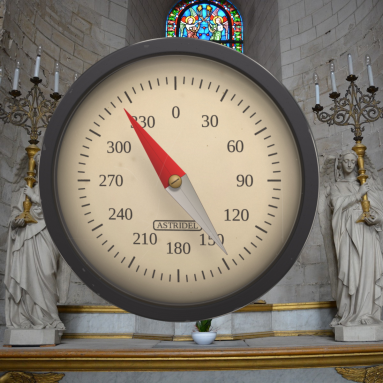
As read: 325 °
